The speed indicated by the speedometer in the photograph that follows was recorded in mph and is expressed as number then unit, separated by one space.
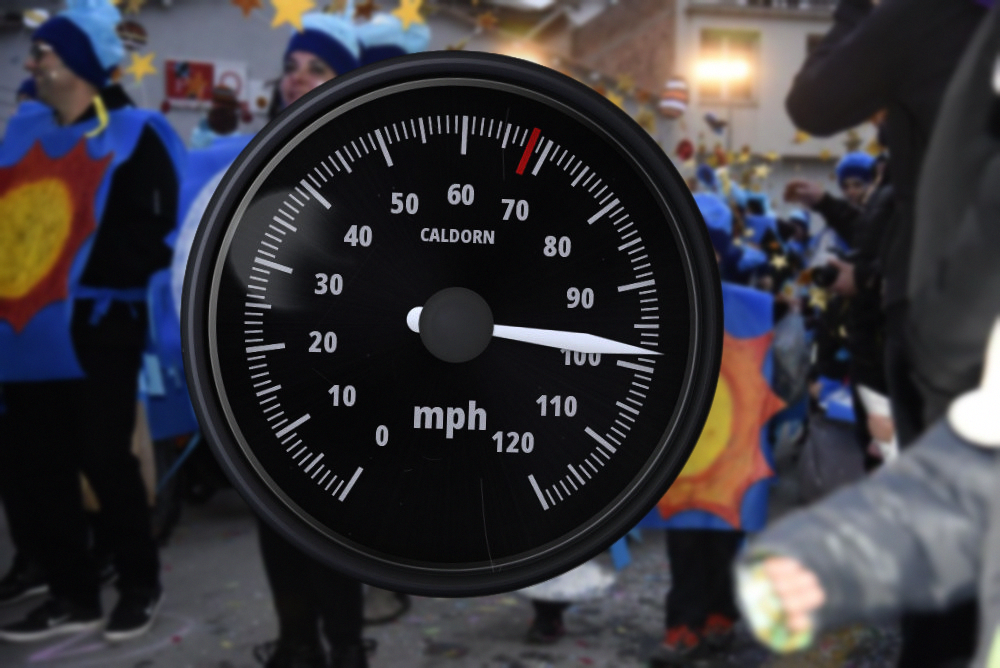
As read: 98 mph
